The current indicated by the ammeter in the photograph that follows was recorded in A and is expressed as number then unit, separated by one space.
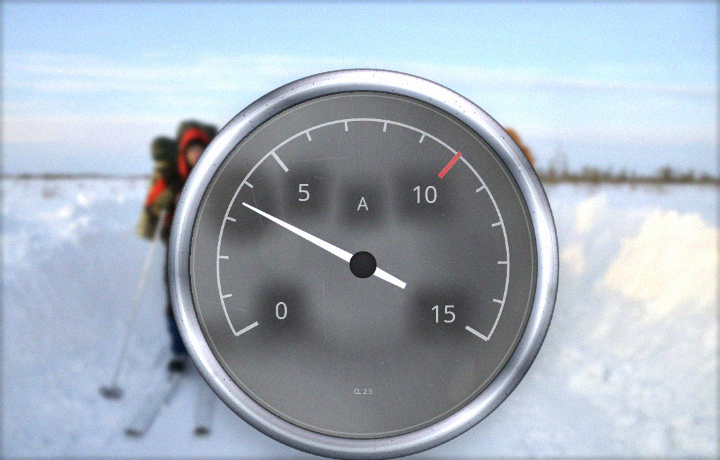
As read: 3.5 A
